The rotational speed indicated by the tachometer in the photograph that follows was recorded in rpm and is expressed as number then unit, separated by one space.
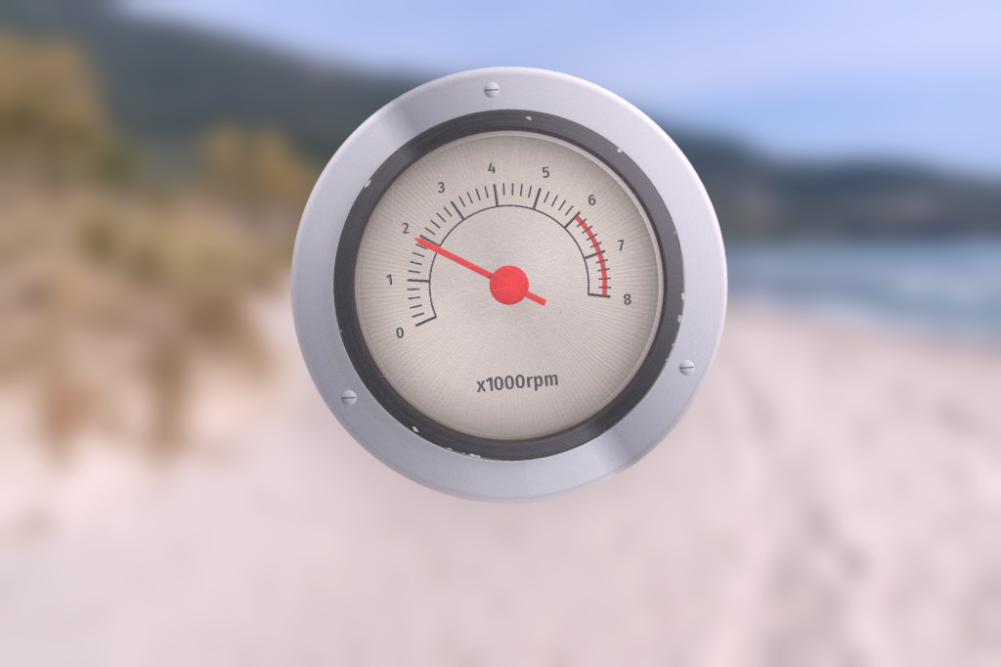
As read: 1900 rpm
